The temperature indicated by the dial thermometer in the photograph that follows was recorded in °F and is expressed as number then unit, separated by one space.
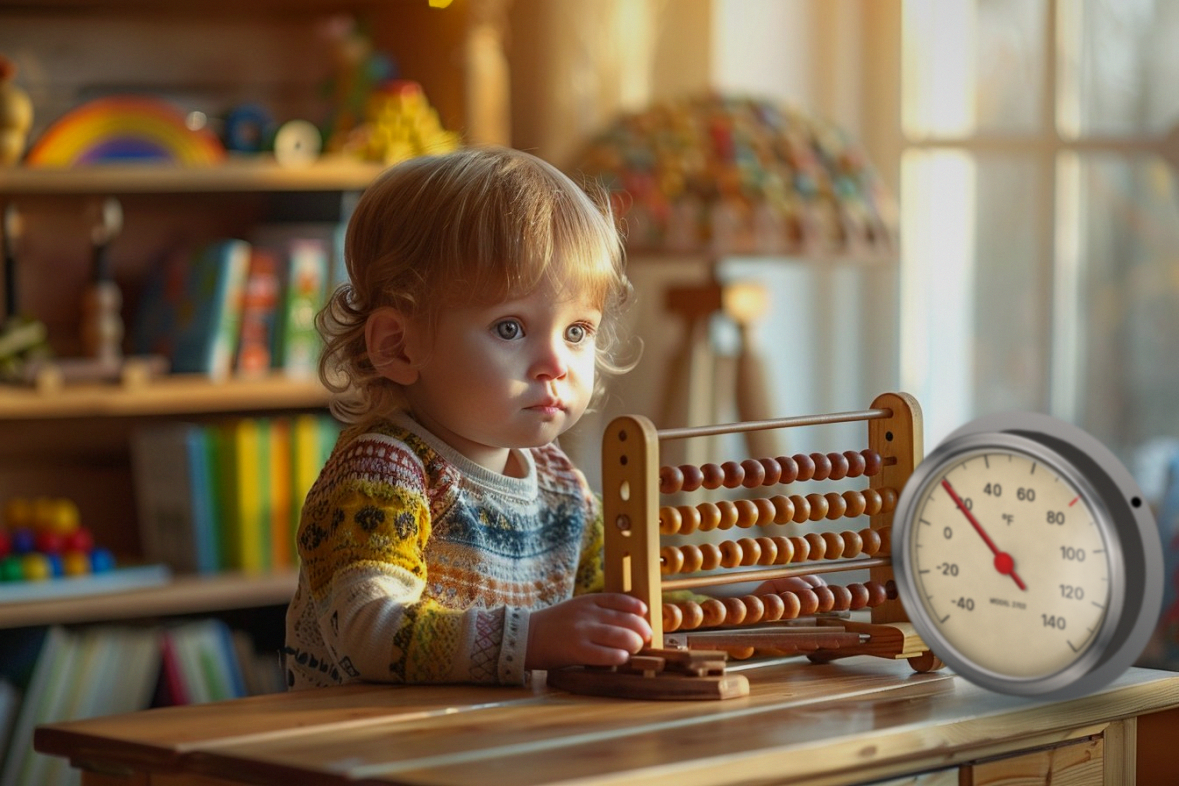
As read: 20 °F
